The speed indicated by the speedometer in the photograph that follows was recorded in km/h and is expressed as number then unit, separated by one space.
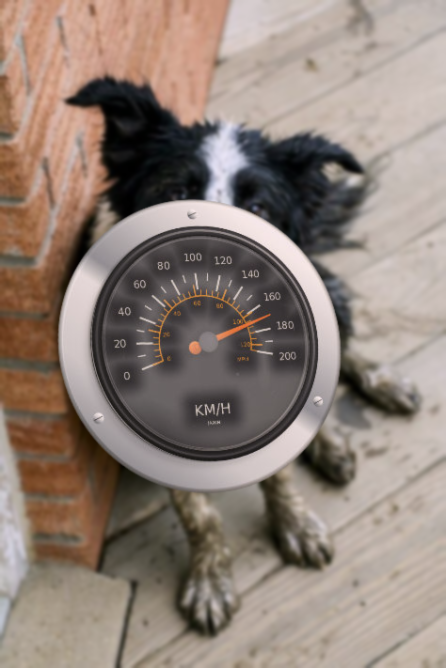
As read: 170 km/h
